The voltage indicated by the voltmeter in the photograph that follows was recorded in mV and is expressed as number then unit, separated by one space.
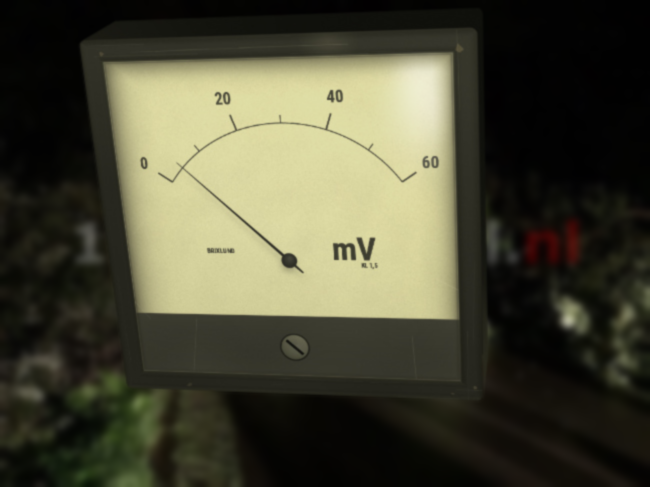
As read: 5 mV
